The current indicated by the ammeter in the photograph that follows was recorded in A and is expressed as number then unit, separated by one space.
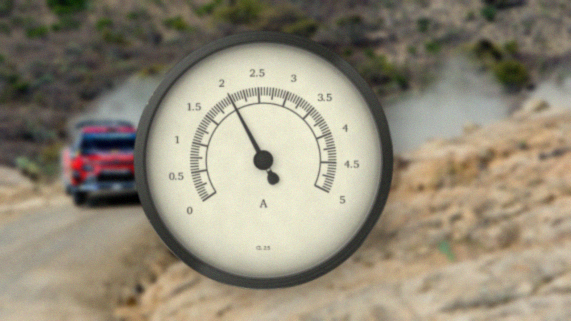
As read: 2 A
